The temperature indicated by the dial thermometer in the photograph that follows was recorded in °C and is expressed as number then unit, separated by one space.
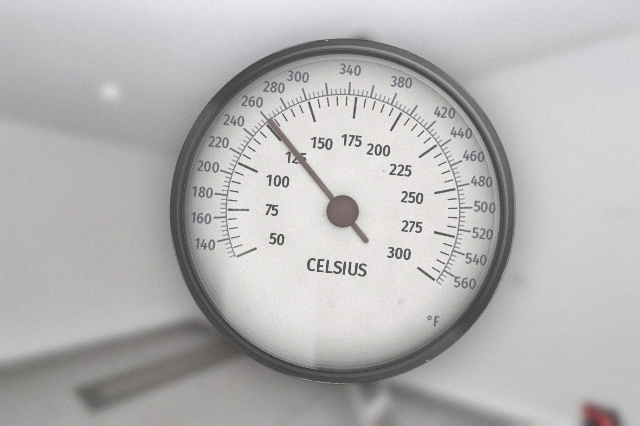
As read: 127.5 °C
